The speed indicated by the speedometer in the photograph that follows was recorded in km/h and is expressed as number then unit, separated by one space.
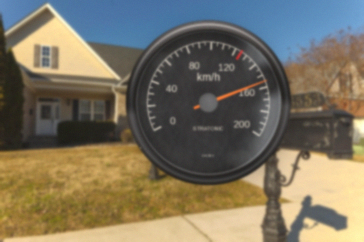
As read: 155 km/h
